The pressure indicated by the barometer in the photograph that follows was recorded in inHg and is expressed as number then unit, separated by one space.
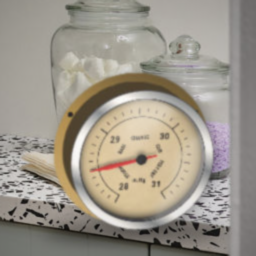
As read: 28.5 inHg
